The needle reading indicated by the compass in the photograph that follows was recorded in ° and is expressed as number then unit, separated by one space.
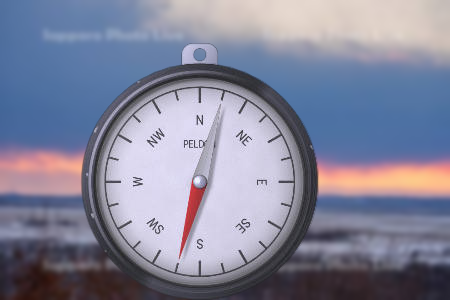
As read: 195 °
